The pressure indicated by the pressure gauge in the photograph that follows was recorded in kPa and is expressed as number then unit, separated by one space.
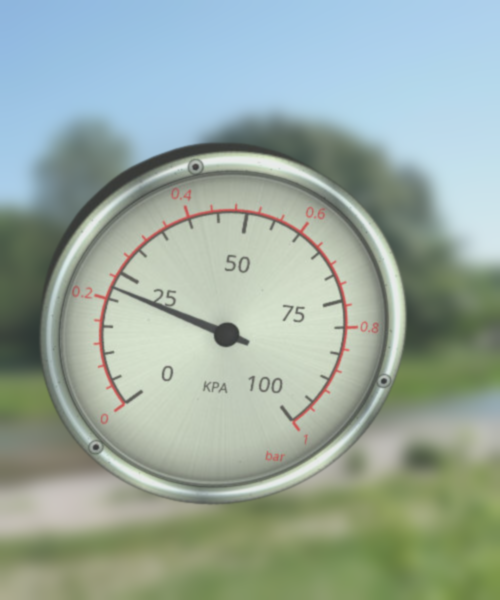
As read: 22.5 kPa
